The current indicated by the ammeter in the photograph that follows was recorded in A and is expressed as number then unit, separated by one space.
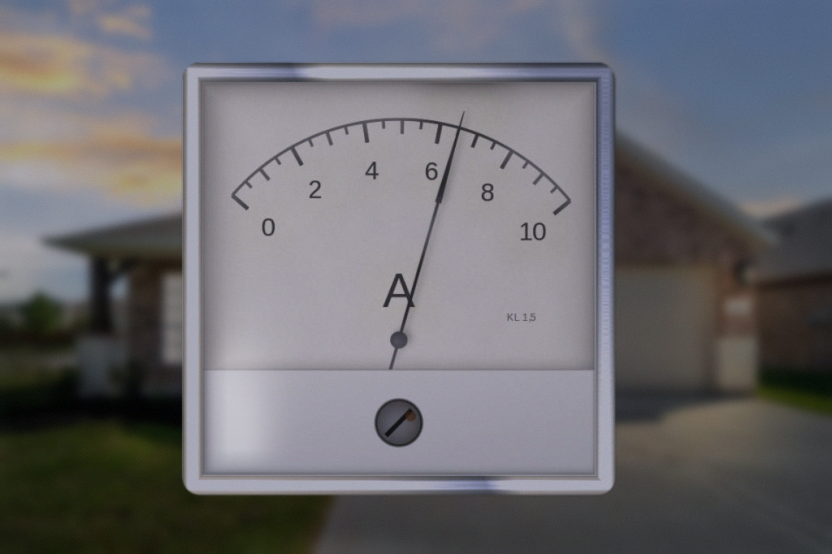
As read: 6.5 A
